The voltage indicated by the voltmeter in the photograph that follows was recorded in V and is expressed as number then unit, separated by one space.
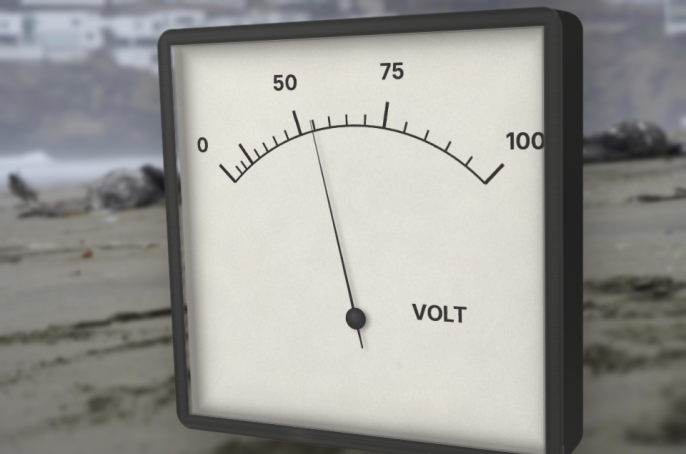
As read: 55 V
